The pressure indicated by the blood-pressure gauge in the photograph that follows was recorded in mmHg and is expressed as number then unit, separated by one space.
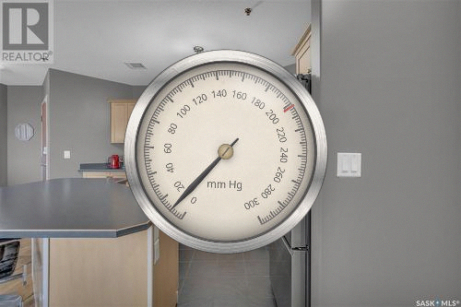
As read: 10 mmHg
